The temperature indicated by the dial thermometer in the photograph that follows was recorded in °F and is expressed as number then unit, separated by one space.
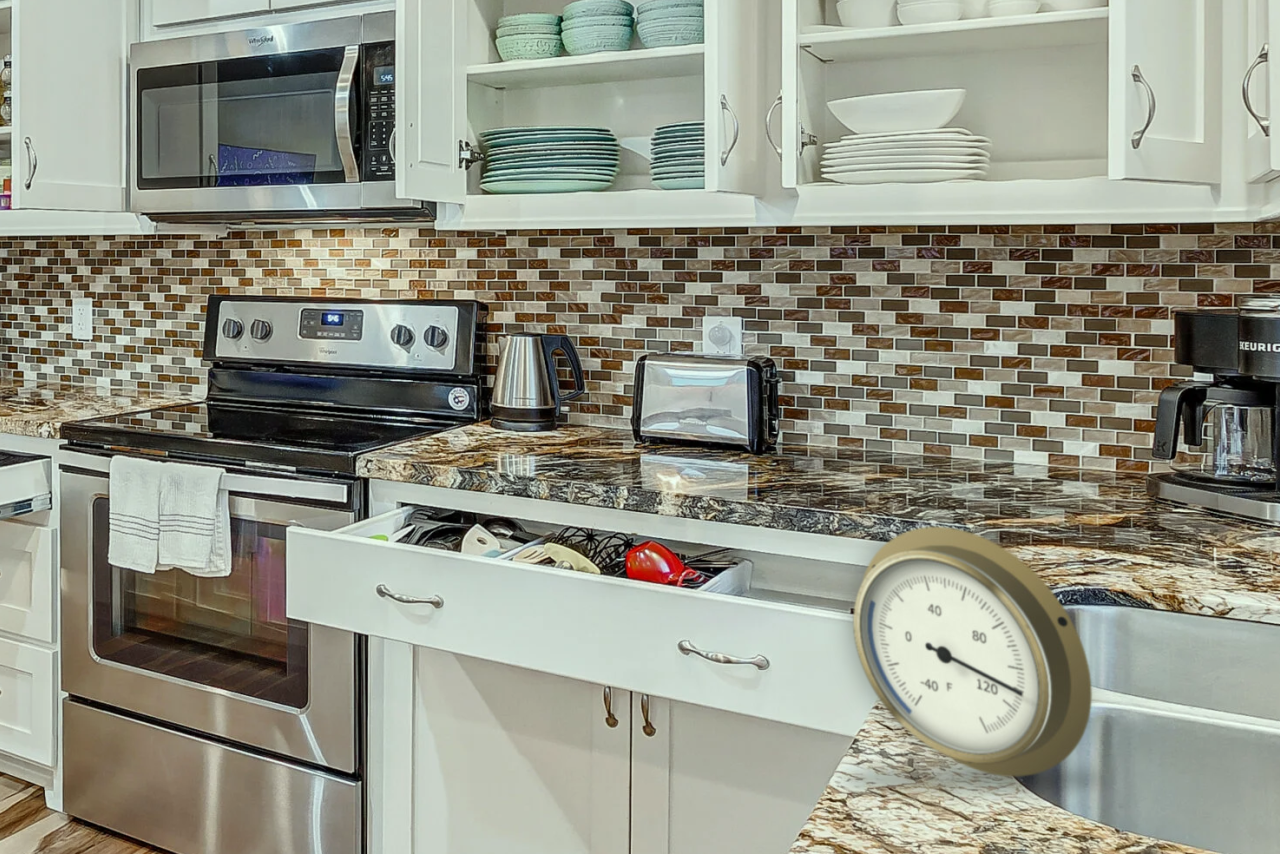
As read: 110 °F
